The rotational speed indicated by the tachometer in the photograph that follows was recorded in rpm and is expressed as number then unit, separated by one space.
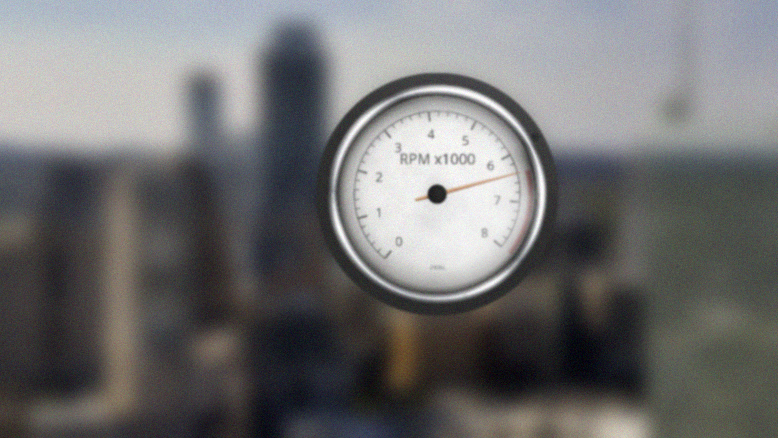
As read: 6400 rpm
